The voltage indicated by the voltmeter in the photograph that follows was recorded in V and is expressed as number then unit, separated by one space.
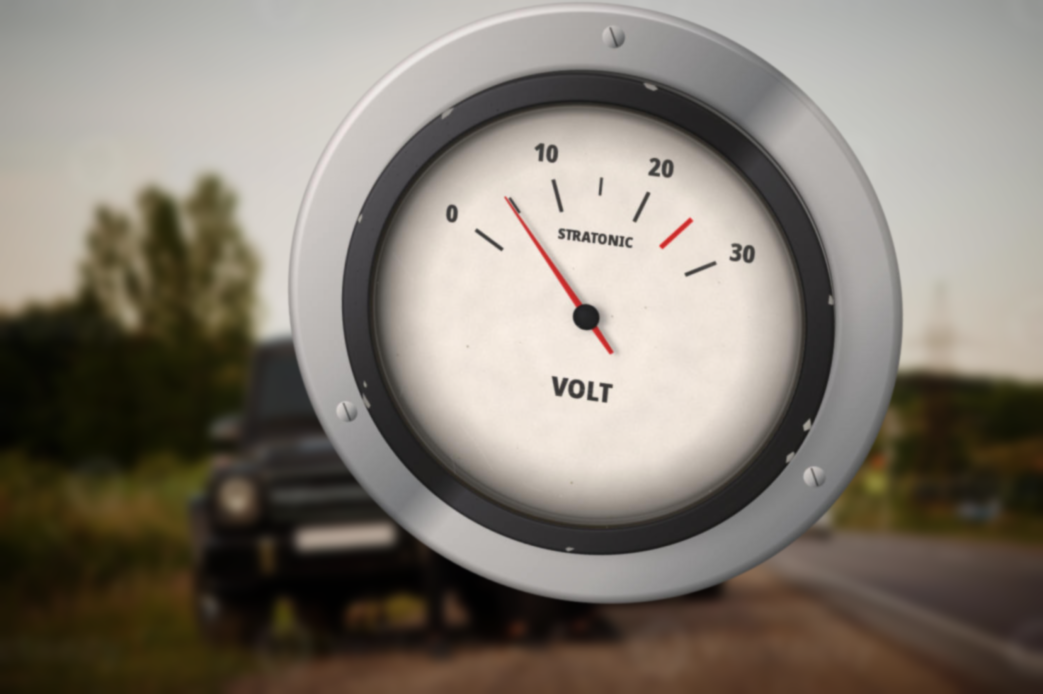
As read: 5 V
